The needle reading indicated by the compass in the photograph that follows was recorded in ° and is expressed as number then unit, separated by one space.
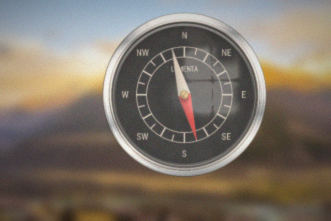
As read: 165 °
